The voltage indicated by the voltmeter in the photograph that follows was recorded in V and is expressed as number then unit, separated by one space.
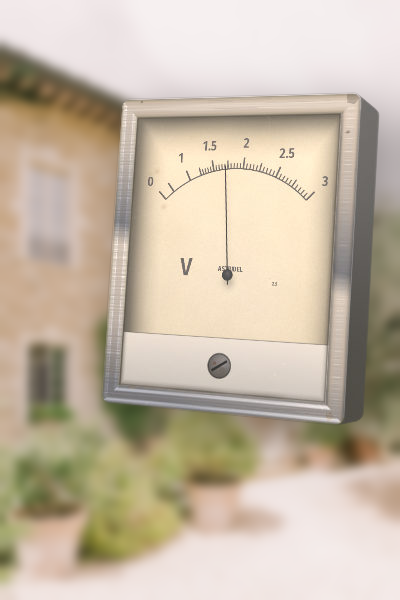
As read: 1.75 V
